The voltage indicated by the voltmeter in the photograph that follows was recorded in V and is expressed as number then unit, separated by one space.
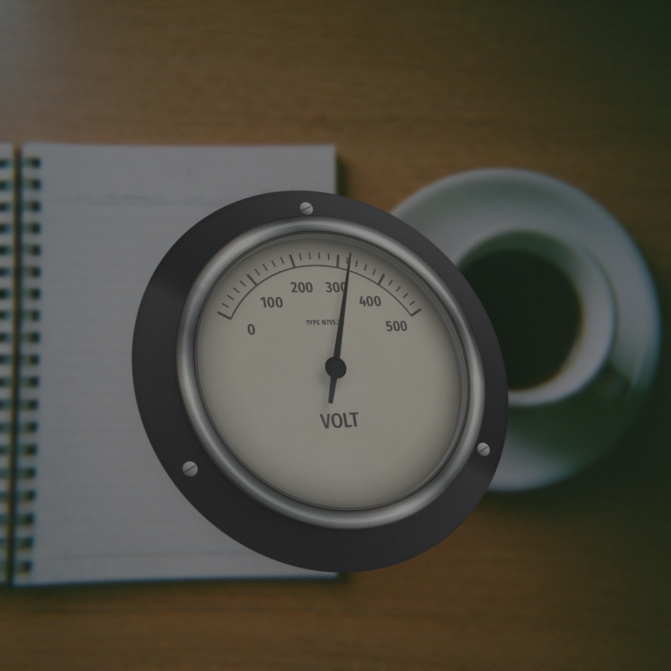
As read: 320 V
